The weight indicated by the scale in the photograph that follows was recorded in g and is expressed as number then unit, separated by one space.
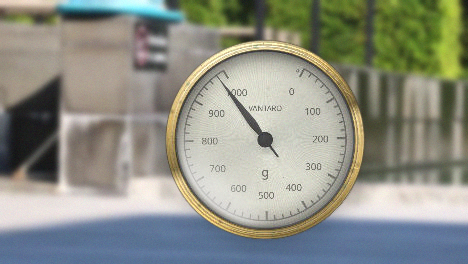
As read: 980 g
